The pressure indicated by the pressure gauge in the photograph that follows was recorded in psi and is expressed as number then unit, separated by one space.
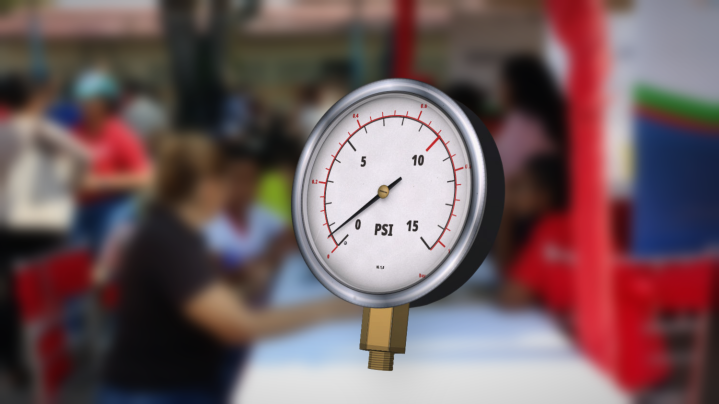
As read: 0.5 psi
